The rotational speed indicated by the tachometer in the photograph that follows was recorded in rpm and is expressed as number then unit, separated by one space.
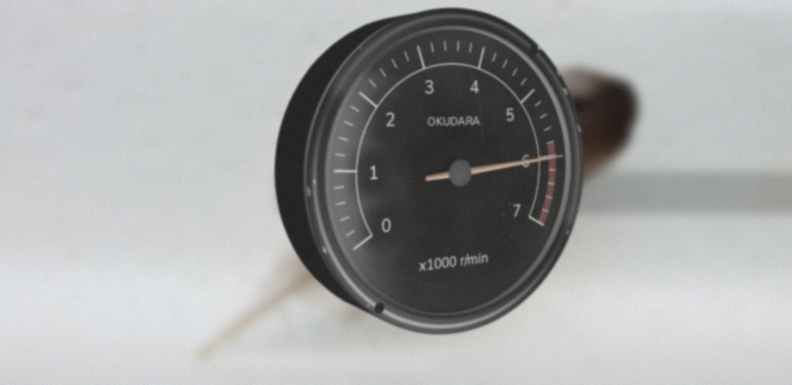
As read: 6000 rpm
